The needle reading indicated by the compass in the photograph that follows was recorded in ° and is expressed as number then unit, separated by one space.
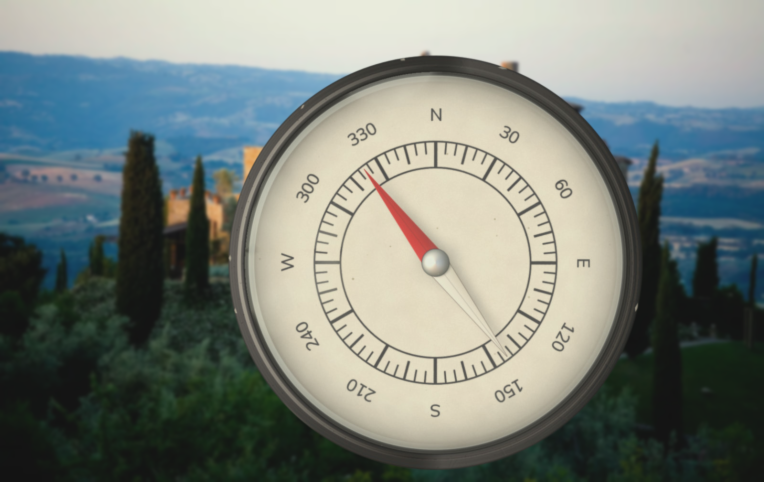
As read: 322.5 °
